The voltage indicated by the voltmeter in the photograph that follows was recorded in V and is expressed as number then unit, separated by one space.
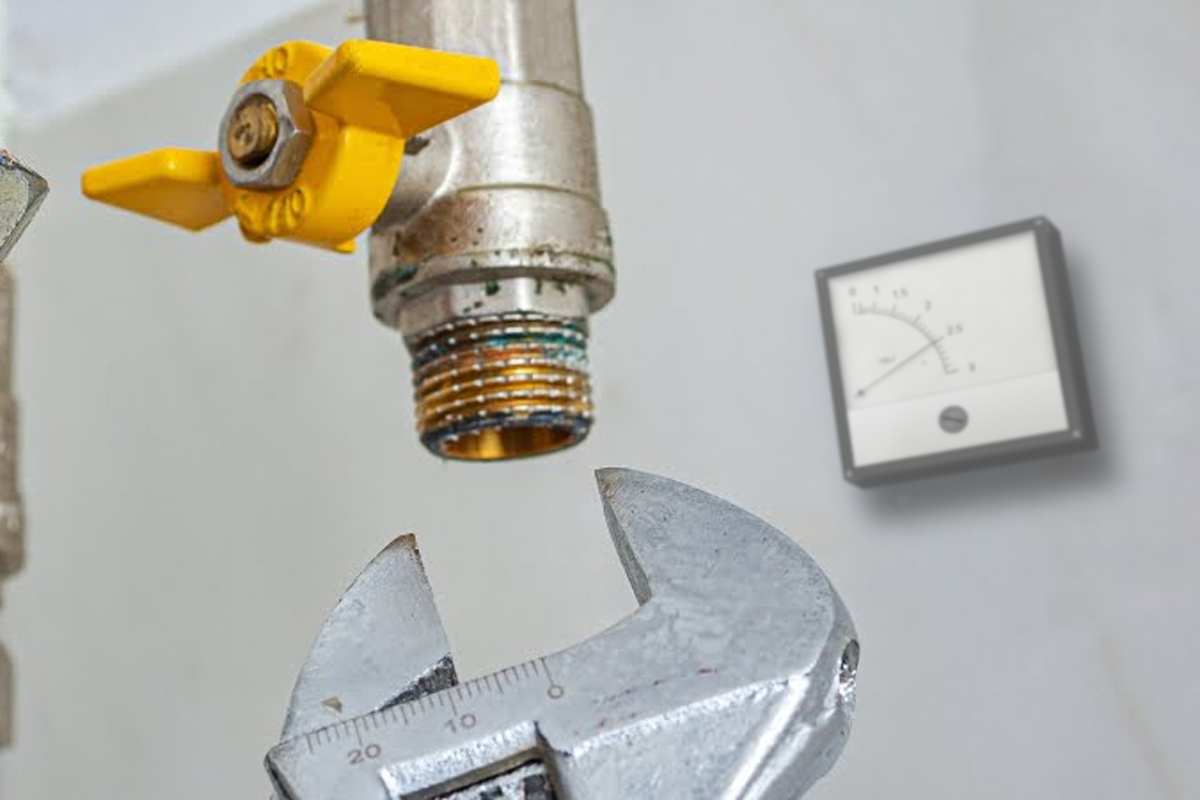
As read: 2.5 V
